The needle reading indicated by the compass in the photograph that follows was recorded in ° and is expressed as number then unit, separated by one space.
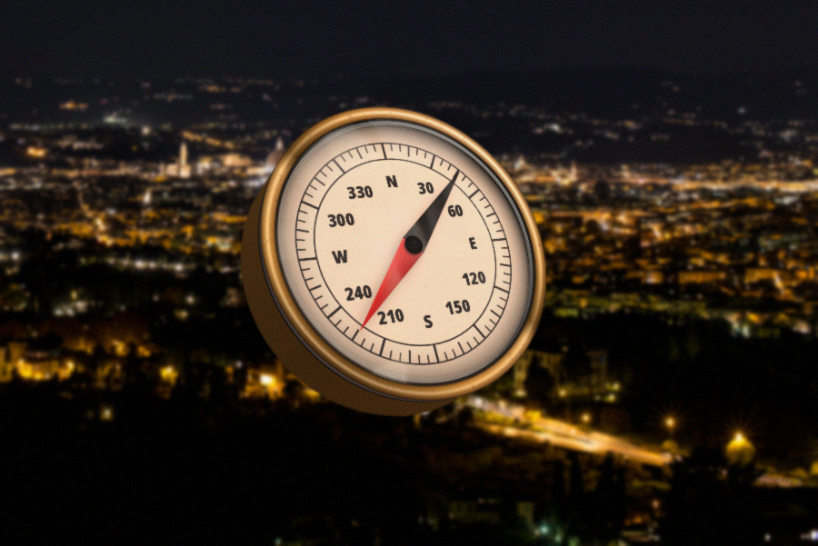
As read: 225 °
